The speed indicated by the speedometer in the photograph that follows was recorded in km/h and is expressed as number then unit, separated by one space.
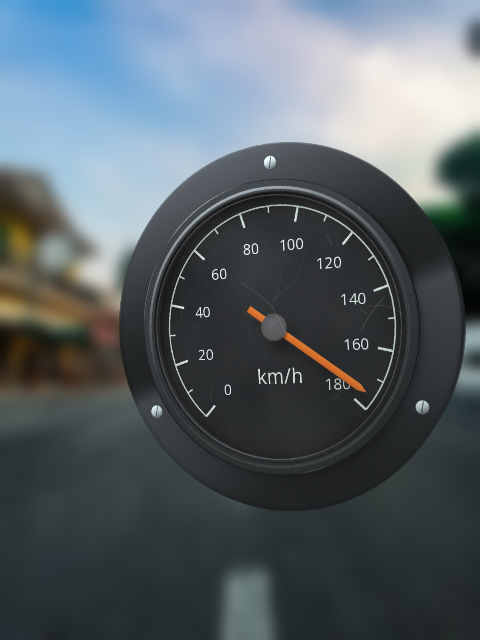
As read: 175 km/h
